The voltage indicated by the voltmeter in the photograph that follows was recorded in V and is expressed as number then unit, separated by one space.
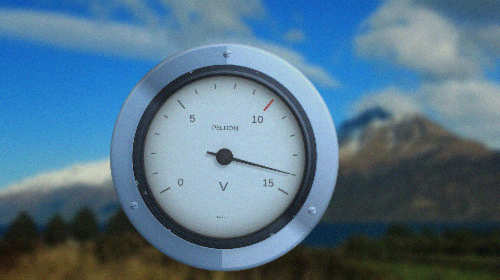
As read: 14 V
